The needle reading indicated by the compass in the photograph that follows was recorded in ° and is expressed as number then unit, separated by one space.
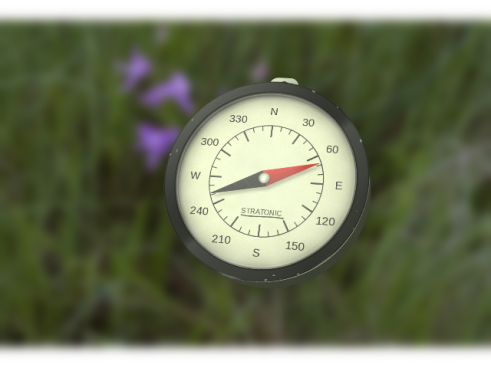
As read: 70 °
